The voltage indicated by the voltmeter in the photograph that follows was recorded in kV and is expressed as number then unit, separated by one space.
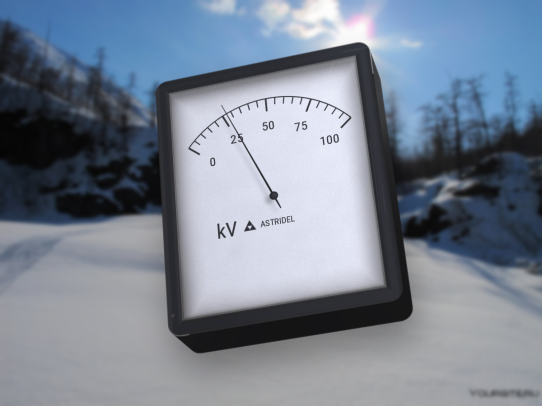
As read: 27.5 kV
